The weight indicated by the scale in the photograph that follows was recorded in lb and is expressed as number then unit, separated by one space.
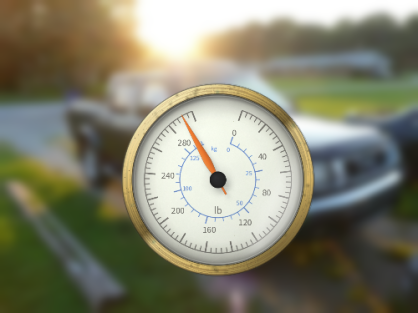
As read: 292 lb
